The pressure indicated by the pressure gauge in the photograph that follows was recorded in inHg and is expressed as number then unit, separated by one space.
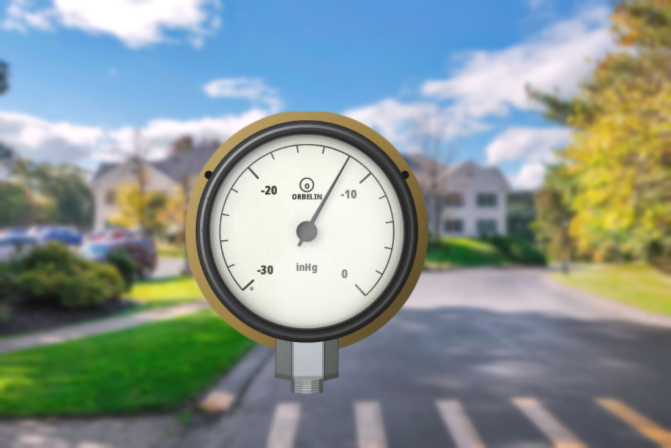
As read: -12 inHg
